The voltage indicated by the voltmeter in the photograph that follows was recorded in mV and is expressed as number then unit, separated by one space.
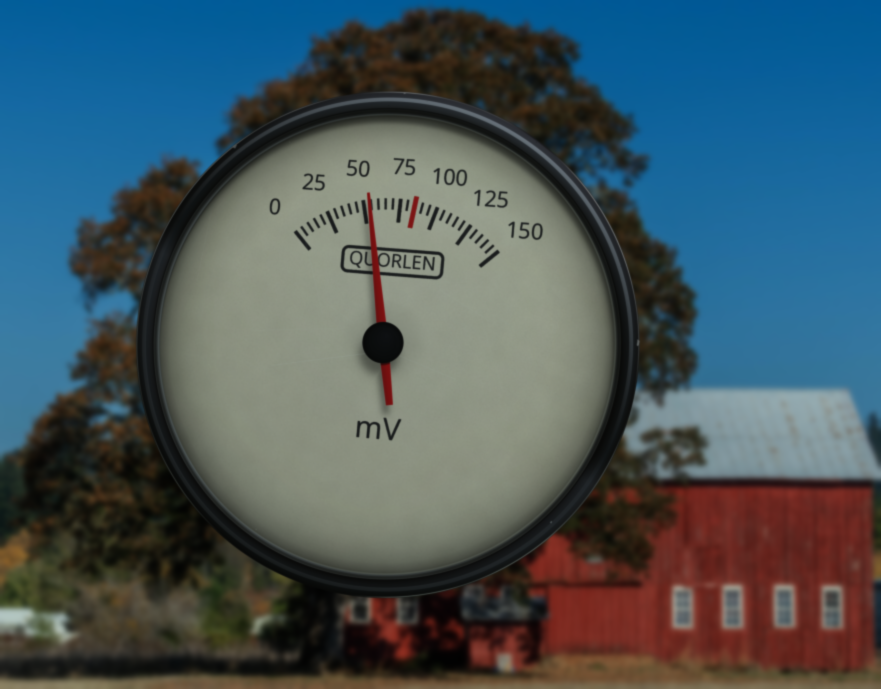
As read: 55 mV
